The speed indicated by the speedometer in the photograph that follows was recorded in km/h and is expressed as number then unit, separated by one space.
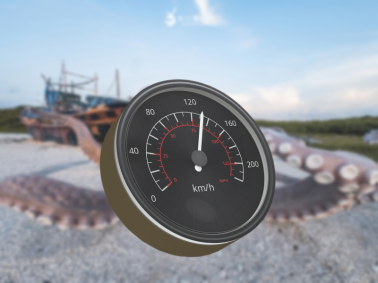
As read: 130 km/h
